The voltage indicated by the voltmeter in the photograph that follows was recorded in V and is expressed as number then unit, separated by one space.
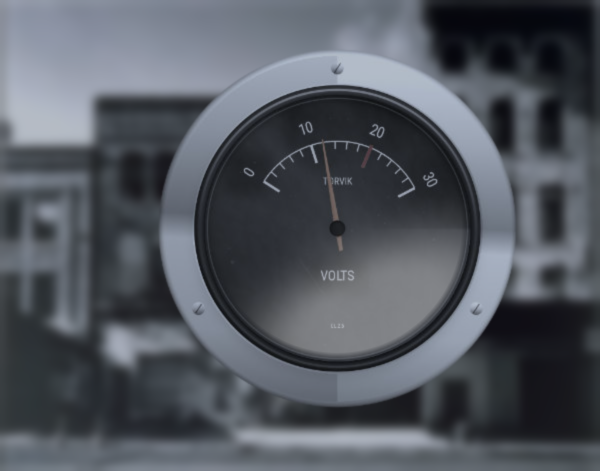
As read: 12 V
